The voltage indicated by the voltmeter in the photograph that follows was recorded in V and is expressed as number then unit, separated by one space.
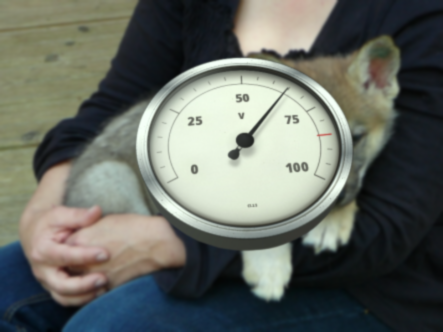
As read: 65 V
